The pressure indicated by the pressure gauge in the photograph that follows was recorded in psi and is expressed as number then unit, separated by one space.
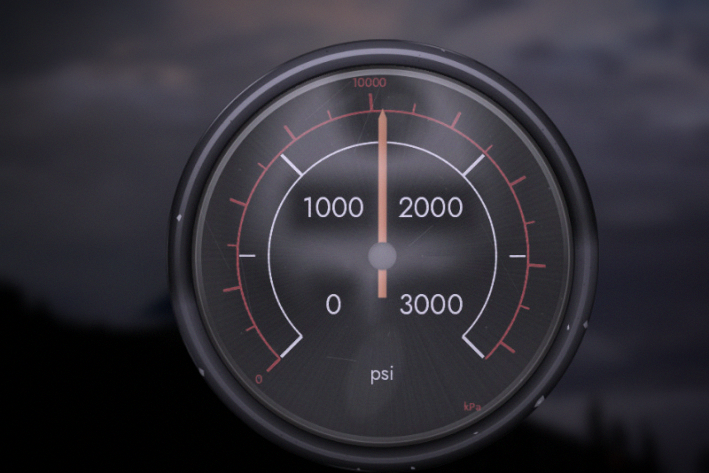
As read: 1500 psi
